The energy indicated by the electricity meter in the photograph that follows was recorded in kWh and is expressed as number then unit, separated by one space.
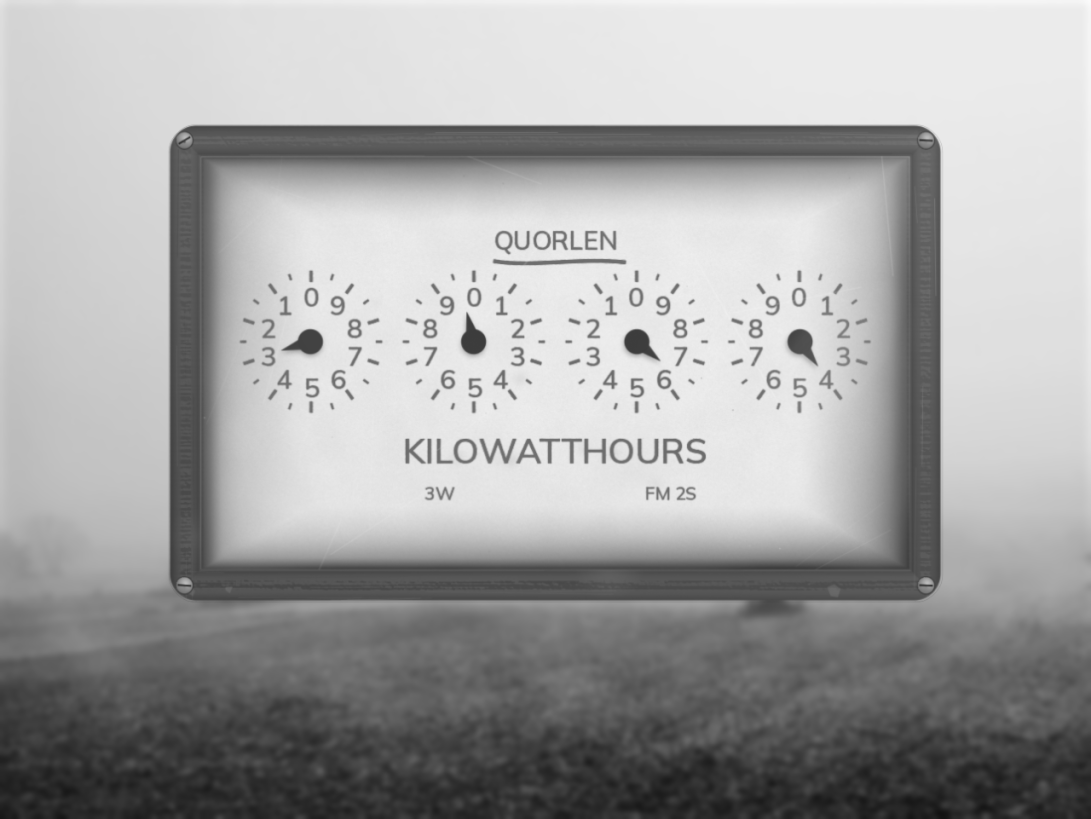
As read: 2964 kWh
